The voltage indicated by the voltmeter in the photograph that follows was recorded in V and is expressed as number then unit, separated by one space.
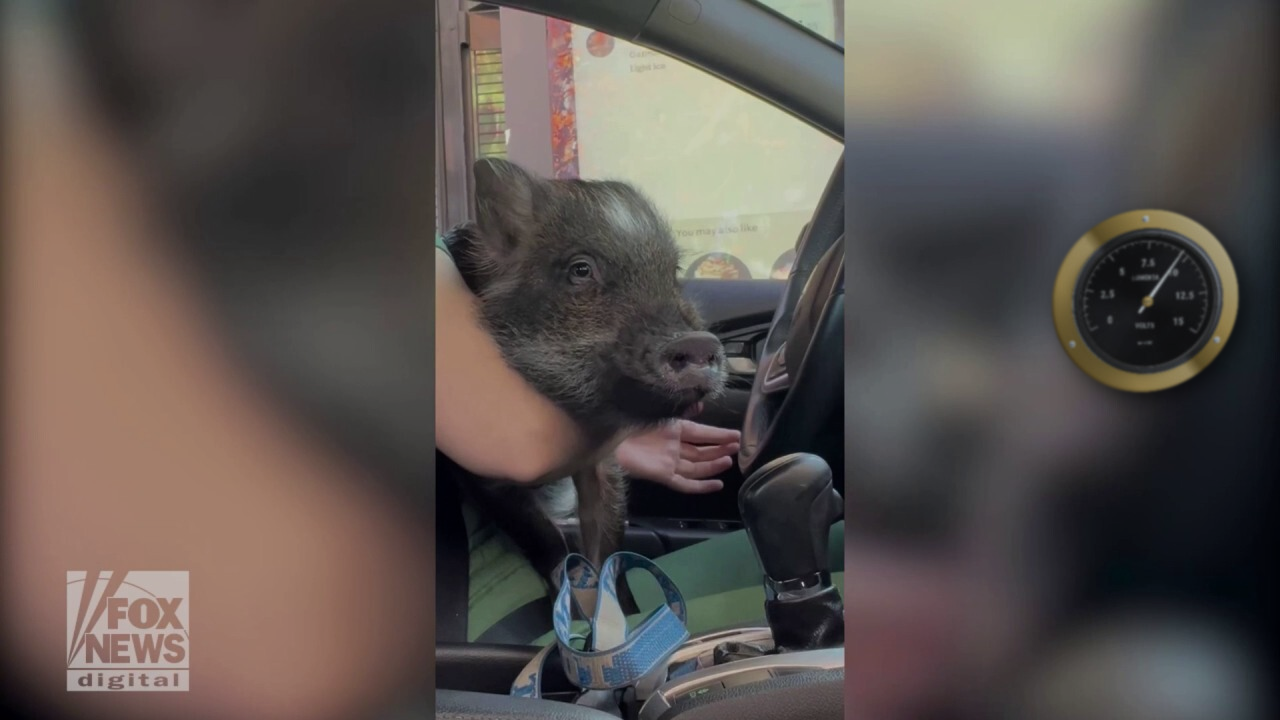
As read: 9.5 V
